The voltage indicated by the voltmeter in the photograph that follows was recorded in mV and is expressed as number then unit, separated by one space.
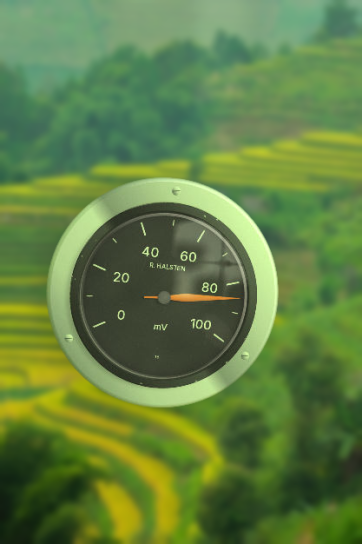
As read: 85 mV
